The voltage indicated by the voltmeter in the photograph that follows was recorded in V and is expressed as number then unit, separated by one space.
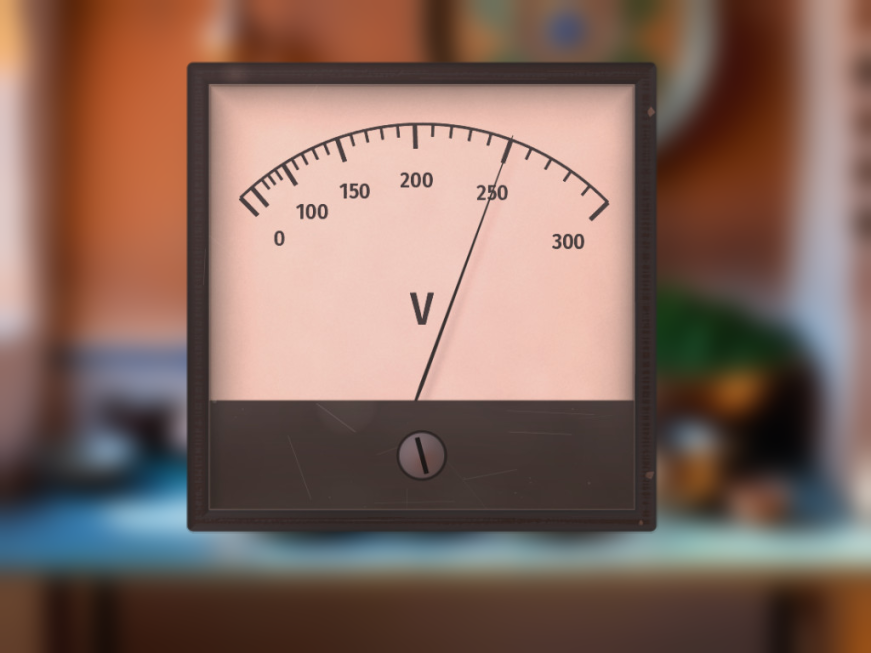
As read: 250 V
